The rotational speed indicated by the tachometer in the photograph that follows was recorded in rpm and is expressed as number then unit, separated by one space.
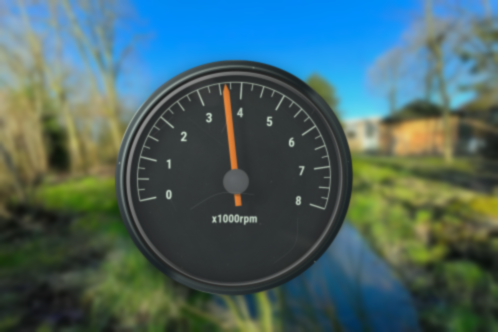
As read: 3625 rpm
